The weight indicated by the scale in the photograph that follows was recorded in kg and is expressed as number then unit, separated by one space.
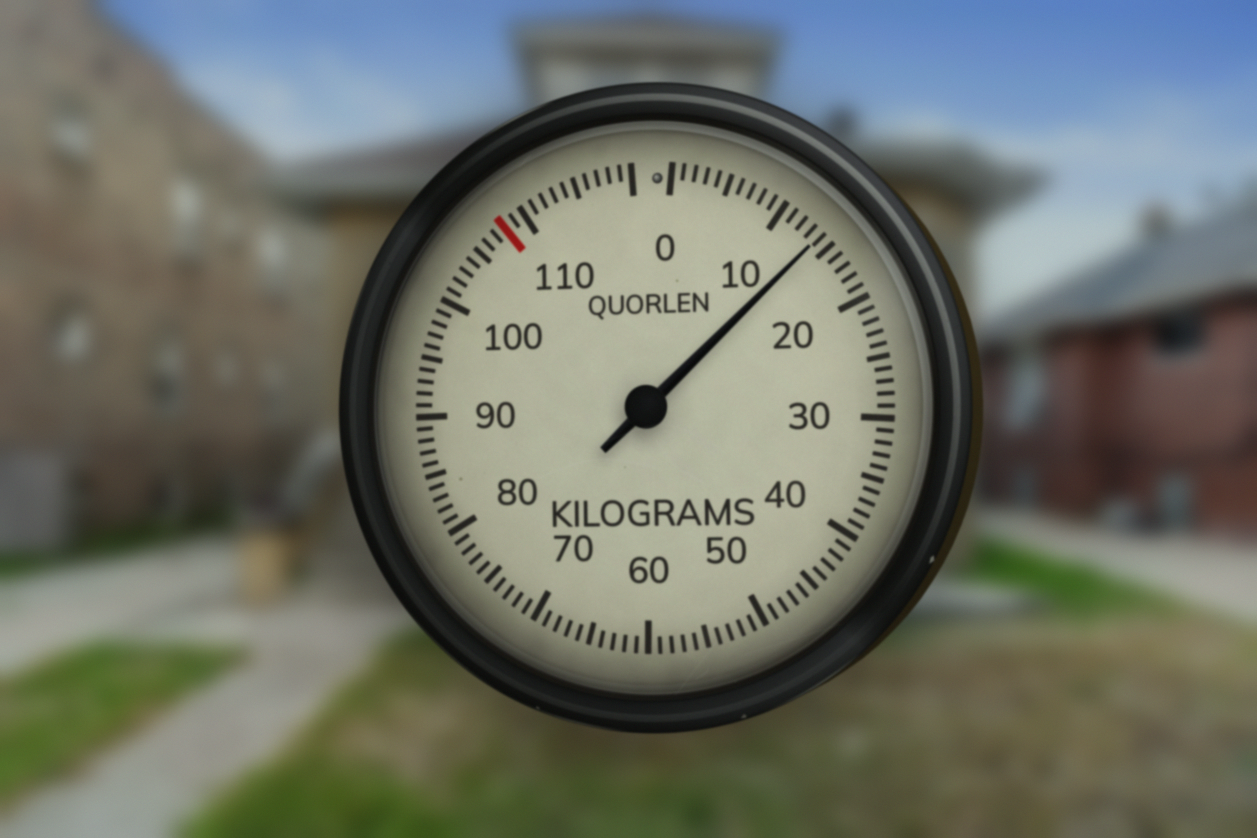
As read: 14 kg
